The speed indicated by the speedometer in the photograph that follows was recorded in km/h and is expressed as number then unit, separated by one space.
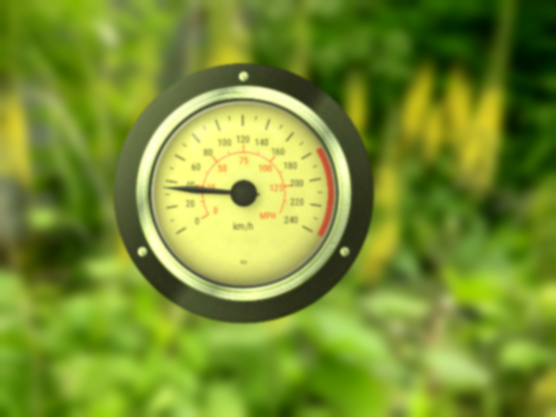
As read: 35 km/h
